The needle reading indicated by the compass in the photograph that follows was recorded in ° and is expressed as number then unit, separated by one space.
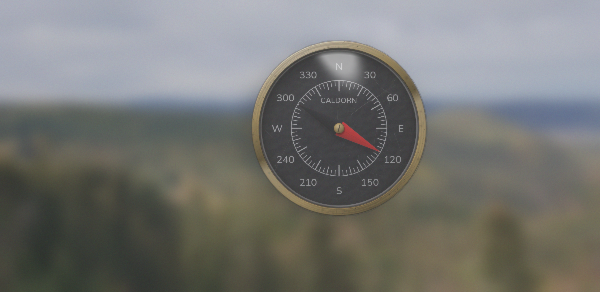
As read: 120 °
